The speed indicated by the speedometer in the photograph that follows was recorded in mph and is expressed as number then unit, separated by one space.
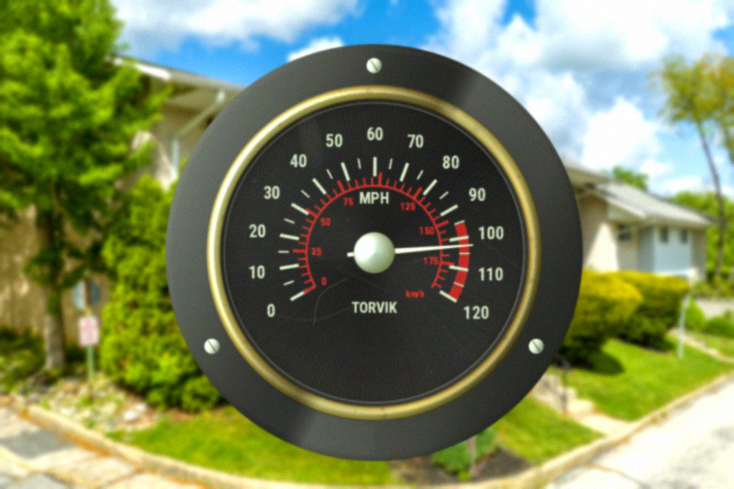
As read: 102.5 mph
